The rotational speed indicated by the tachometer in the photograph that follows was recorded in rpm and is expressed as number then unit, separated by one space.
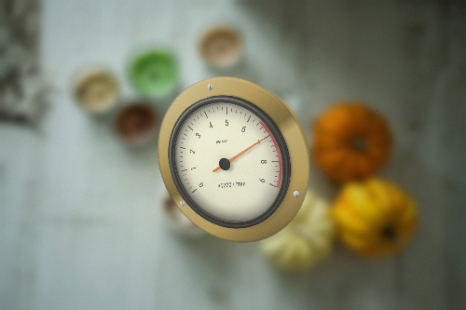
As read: 7000 rpm
